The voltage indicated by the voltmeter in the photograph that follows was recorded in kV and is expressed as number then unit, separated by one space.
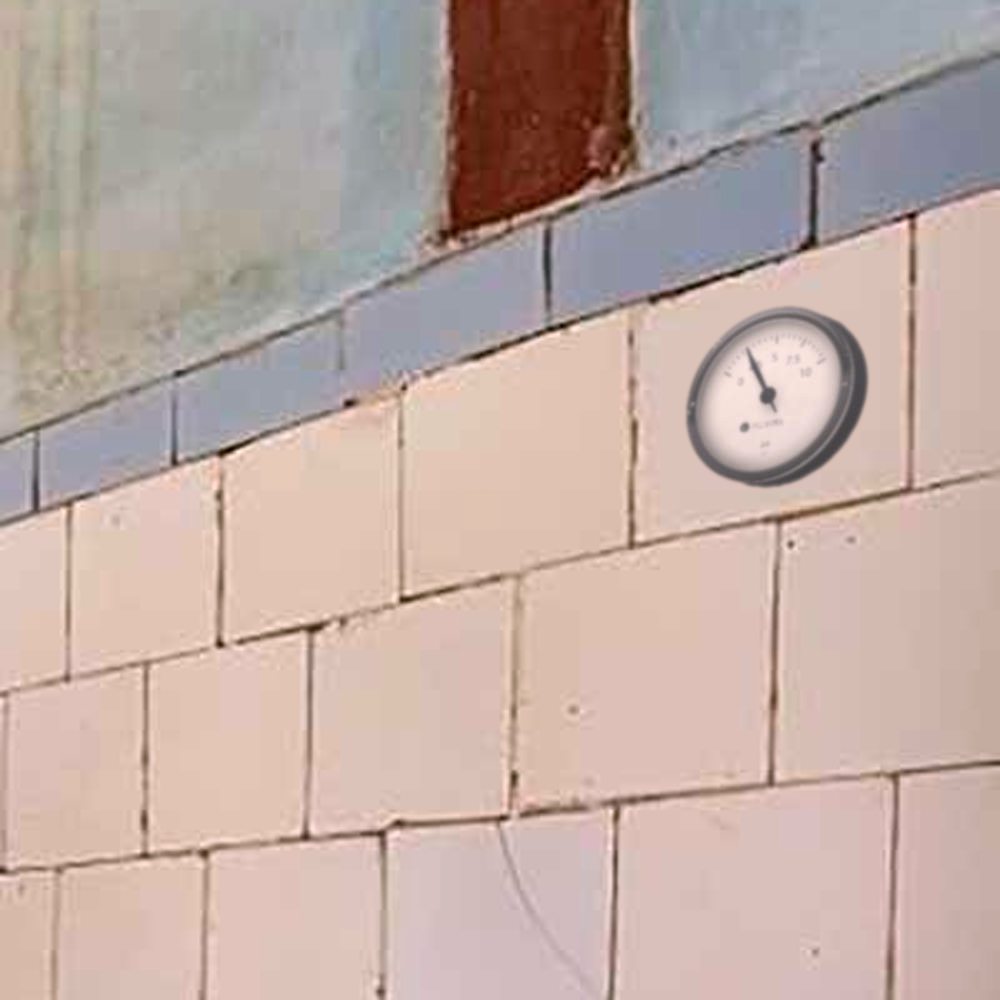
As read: 2.5 kV
